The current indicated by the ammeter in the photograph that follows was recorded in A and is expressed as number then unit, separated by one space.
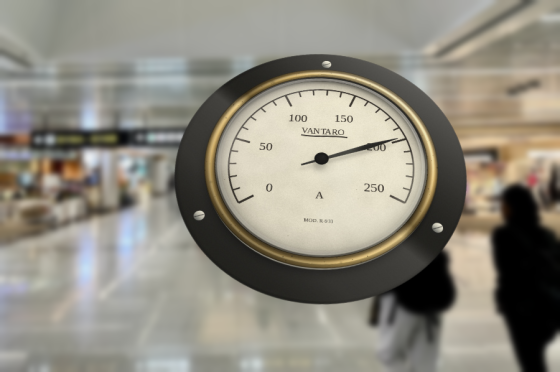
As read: 200 A
